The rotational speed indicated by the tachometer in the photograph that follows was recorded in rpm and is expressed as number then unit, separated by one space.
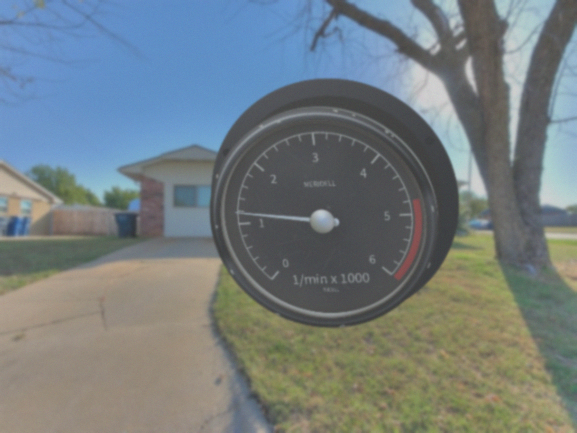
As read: 1200 rpm
